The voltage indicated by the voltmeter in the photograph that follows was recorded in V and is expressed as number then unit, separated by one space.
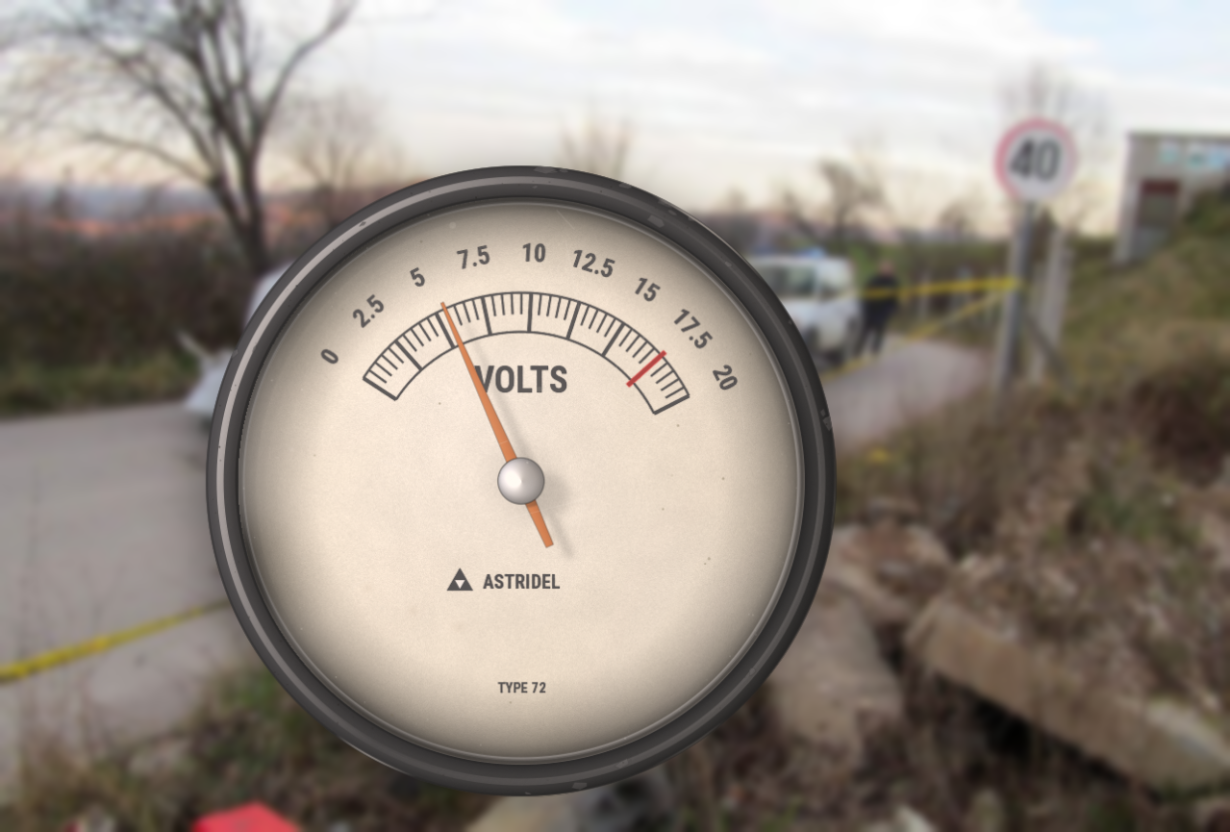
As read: 5.5 V
